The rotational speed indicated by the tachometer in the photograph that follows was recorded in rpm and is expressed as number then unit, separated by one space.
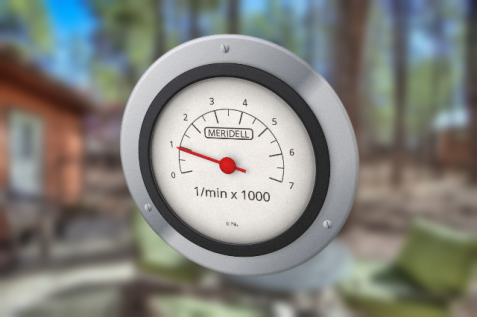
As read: 1000 rpm
